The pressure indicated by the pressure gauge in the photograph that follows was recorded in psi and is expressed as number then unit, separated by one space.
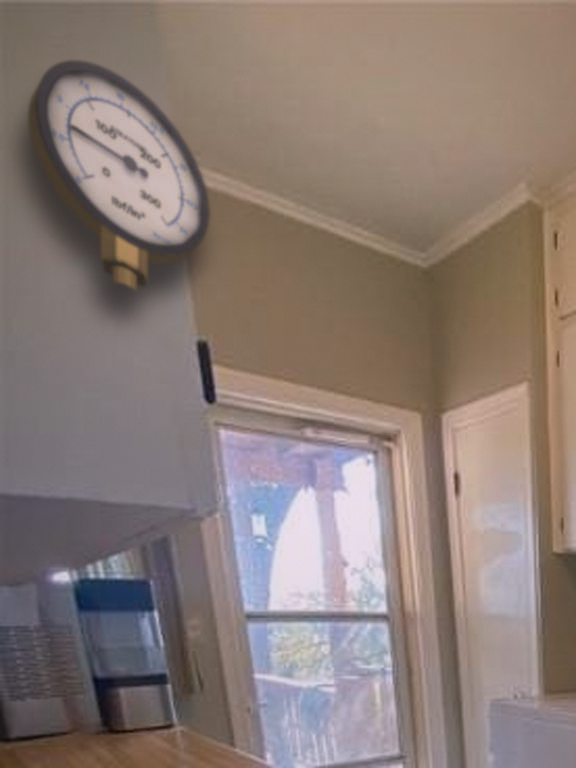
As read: 50 psi
